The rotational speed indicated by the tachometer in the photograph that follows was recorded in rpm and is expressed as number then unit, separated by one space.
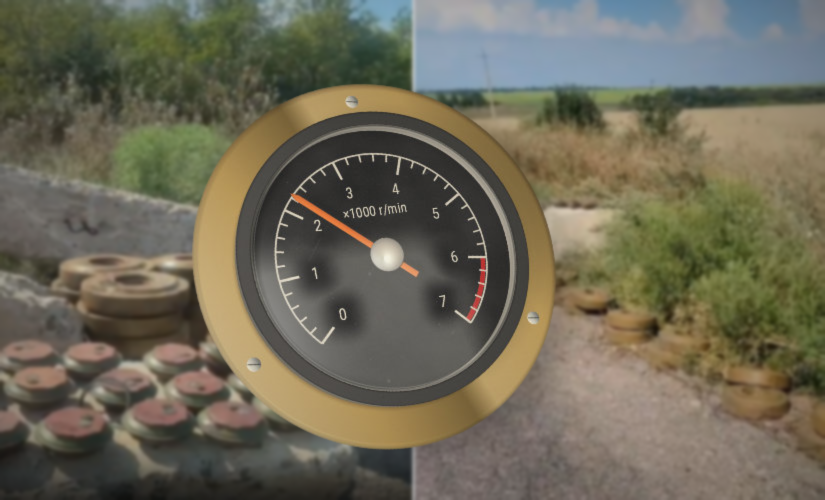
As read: 2200 rpm
